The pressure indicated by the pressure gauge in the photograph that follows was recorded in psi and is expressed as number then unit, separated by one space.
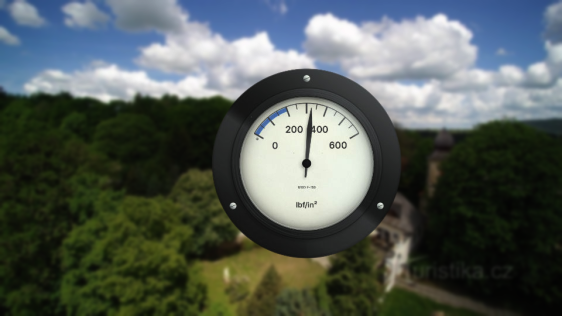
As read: 325 psi
